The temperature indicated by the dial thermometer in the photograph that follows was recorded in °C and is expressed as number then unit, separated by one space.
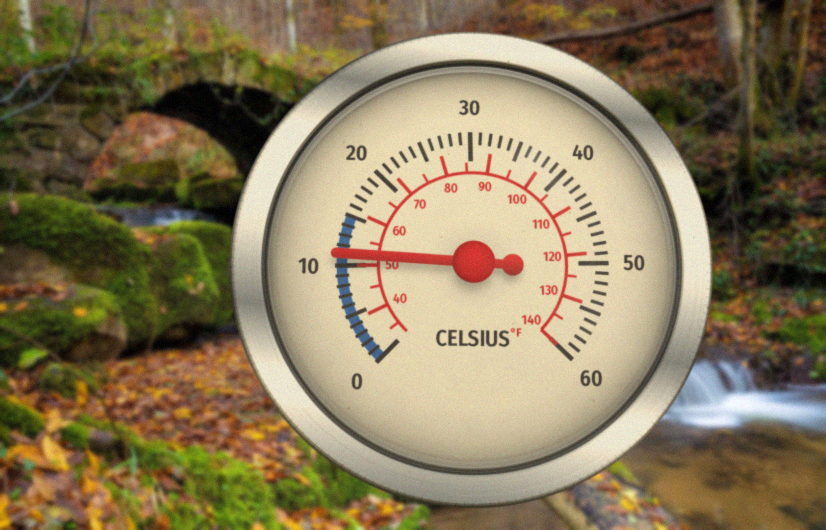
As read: 11 °C
